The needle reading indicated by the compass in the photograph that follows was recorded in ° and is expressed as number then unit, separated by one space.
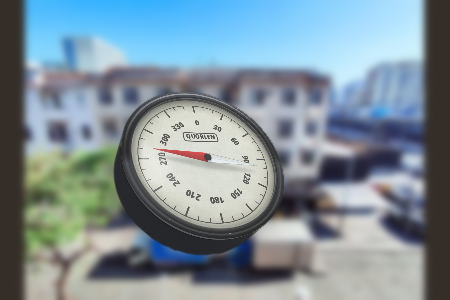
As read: 280 °
